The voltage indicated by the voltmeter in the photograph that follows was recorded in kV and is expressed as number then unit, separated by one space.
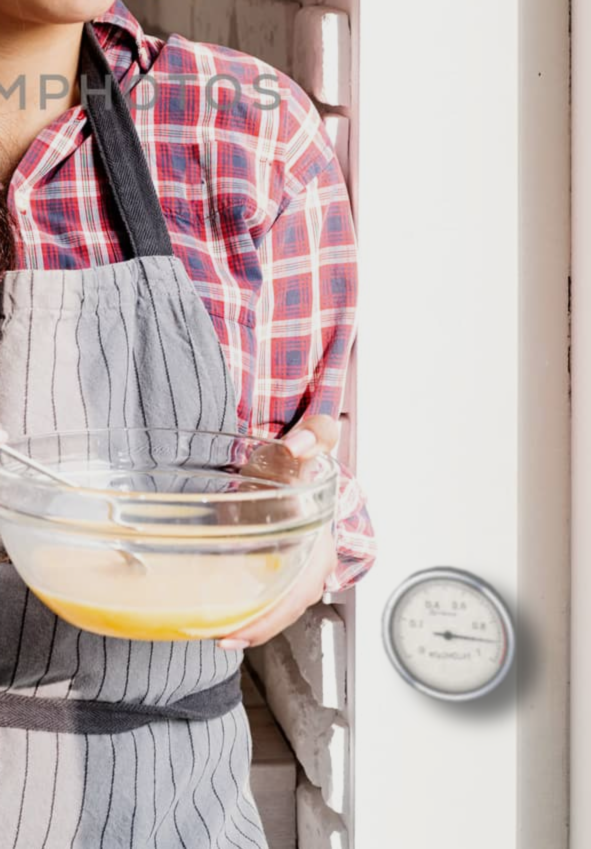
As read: 0.9 kV
